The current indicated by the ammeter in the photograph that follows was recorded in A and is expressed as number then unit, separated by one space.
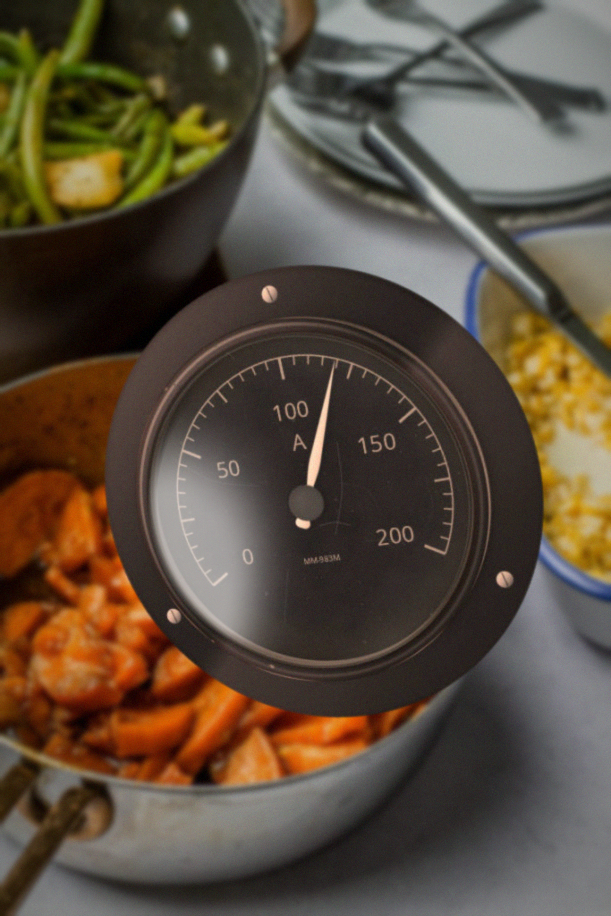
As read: 120 A
